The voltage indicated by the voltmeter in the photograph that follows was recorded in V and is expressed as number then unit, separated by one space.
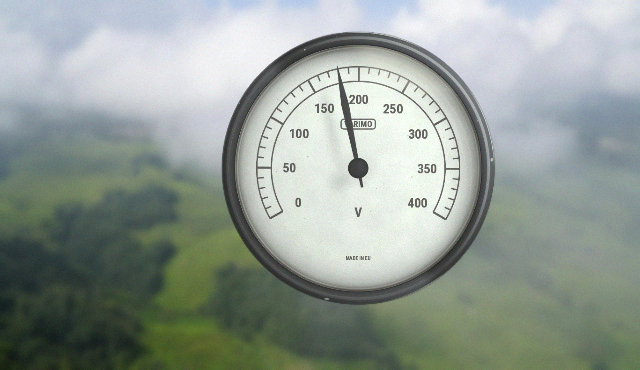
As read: 180 V
